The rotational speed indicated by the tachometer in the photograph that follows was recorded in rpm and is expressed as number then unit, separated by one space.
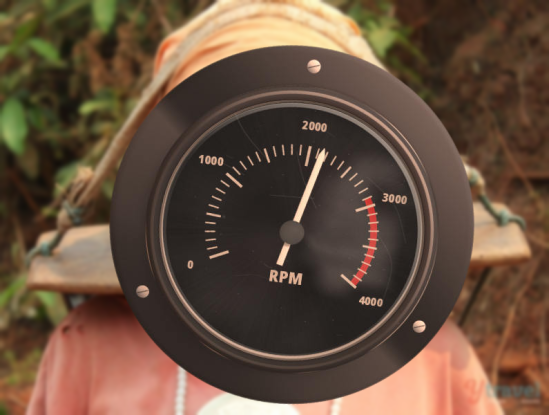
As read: 2150 rpm
